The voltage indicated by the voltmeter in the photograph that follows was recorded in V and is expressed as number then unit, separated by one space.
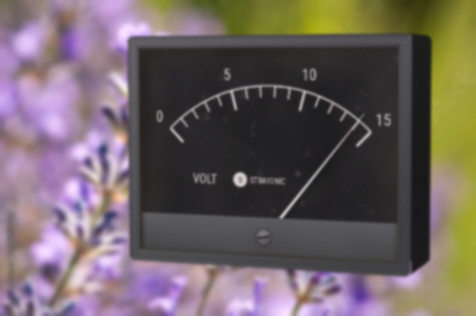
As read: 14 V
